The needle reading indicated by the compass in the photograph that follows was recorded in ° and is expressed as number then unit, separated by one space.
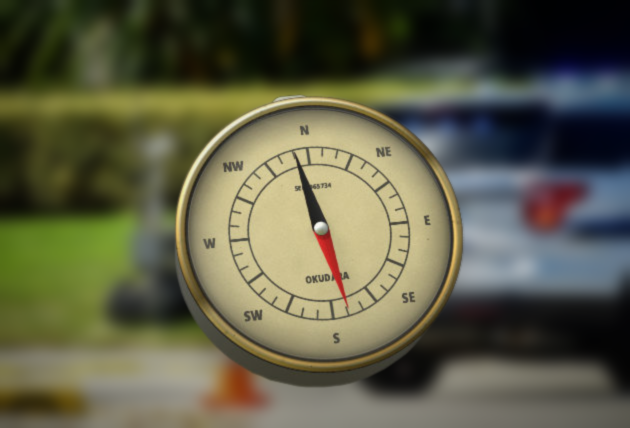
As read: 170 °
